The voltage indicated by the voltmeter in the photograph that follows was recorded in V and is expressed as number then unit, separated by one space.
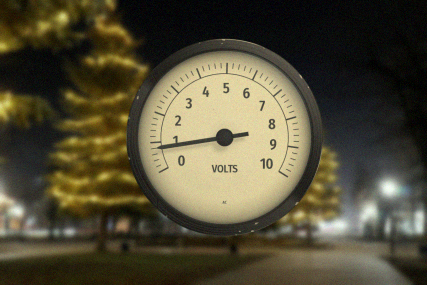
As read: 0.8 V
